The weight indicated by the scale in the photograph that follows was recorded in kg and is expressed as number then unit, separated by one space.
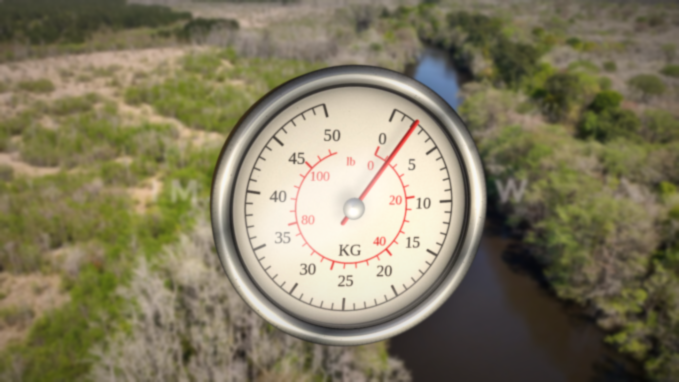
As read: 2 kg
